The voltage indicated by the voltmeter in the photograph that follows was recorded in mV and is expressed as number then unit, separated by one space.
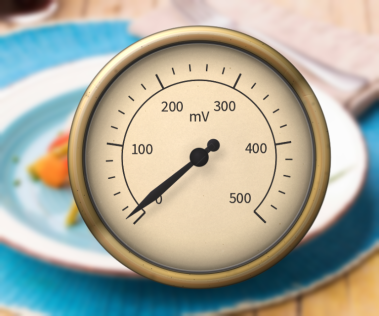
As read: 10 mV
